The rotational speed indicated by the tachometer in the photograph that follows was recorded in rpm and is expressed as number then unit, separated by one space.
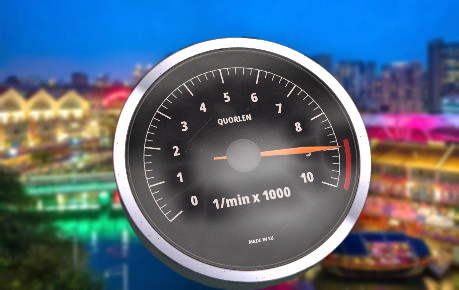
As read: 9000 rpm
